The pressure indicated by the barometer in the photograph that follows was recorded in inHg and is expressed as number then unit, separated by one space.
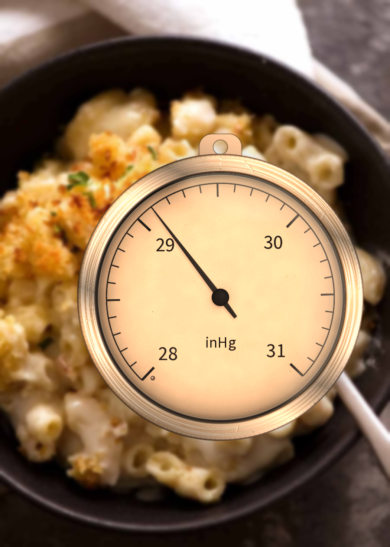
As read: 29.1 inHg
